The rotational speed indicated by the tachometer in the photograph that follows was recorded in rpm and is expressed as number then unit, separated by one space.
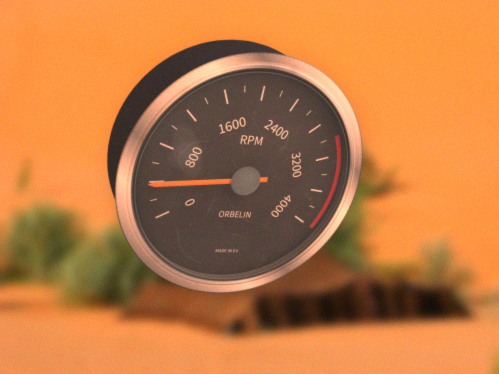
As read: 400 rpm
